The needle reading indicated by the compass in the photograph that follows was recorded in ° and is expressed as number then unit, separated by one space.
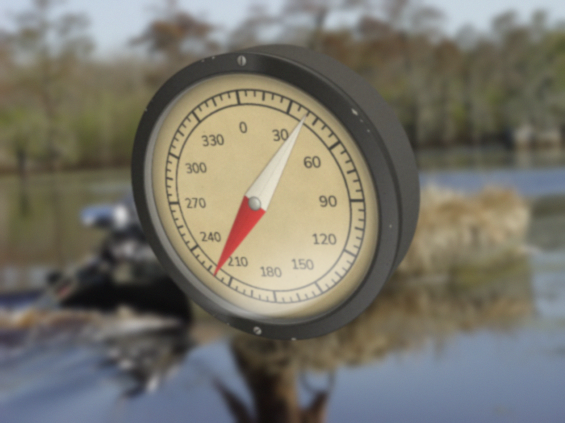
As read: 220 °
